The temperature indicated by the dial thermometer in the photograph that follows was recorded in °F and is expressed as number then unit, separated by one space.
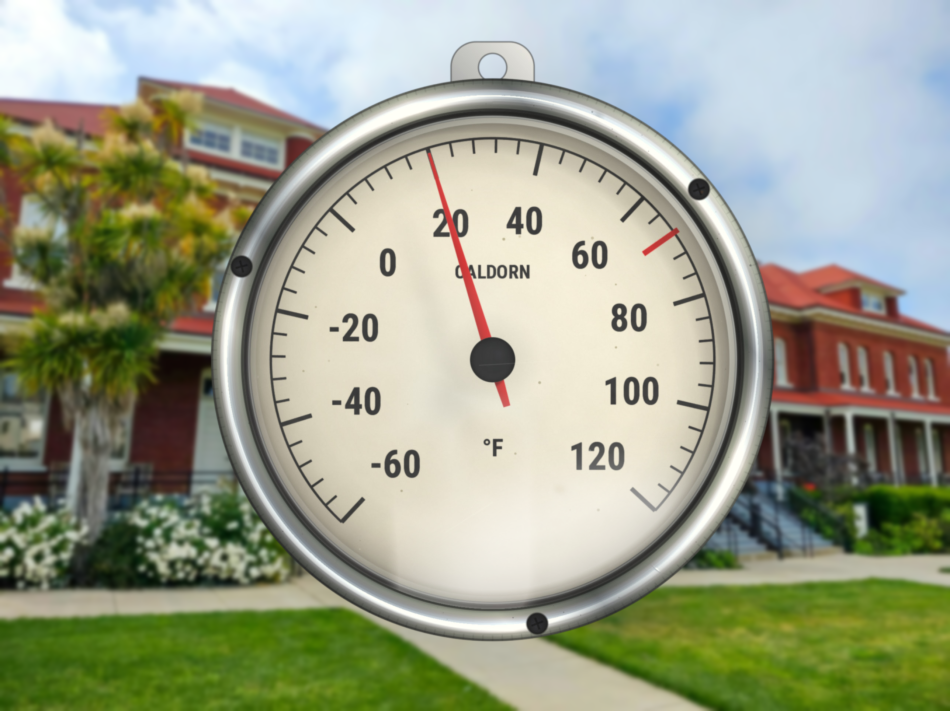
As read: 20 °F
